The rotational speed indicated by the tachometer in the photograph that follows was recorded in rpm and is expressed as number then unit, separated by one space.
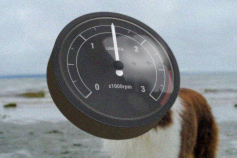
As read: 1500 rpm
